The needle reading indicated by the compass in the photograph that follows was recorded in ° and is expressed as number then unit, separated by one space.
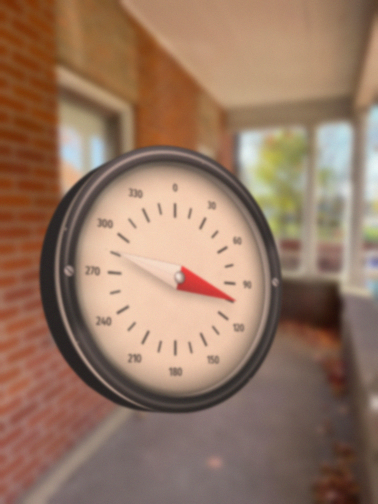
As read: 105 °
